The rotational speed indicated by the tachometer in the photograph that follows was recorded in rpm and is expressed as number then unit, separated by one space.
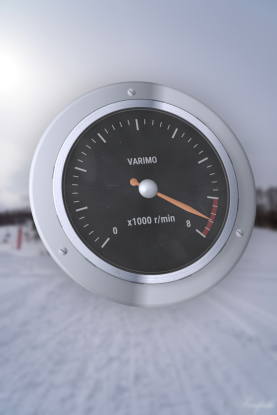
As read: 7600 rpm
